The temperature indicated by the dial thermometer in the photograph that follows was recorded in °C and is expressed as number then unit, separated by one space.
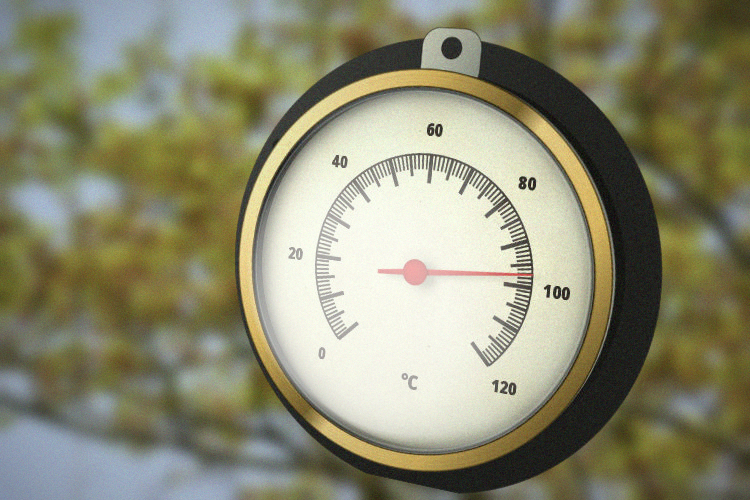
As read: 97 °C
